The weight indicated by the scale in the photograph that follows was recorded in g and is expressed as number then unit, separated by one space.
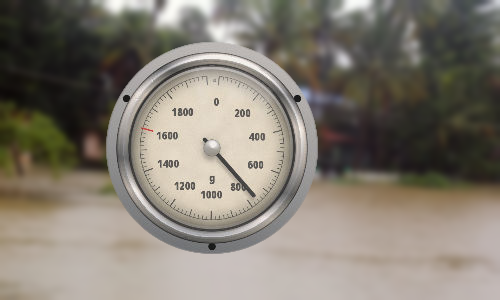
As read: 760 g
